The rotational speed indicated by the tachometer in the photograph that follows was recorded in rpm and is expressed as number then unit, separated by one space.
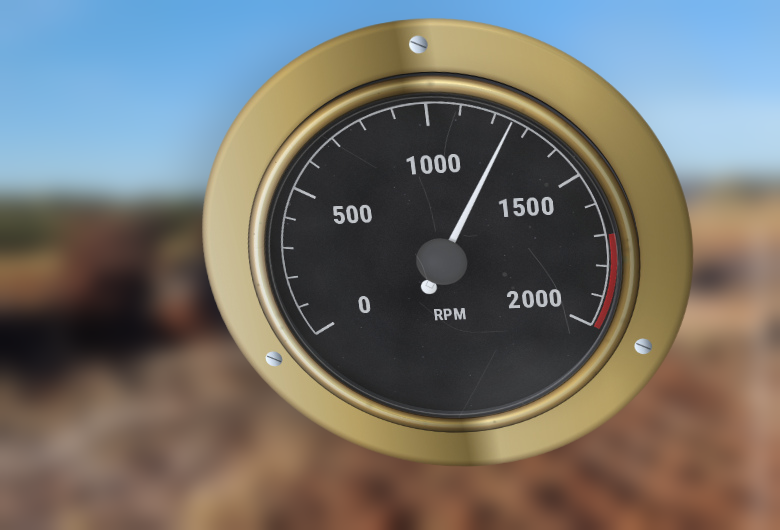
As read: 1250 rpm
